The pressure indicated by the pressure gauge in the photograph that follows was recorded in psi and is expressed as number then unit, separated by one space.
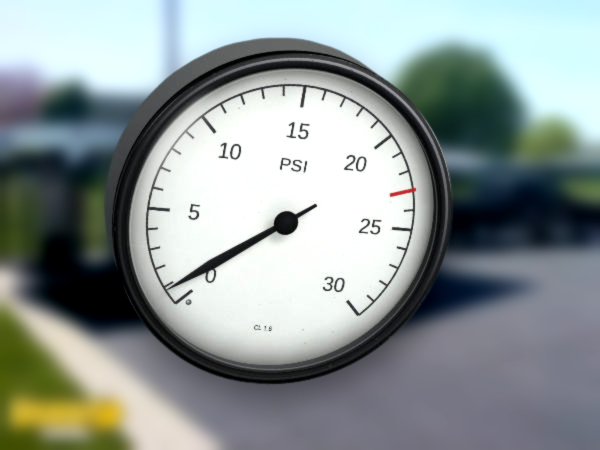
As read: 1 psi
